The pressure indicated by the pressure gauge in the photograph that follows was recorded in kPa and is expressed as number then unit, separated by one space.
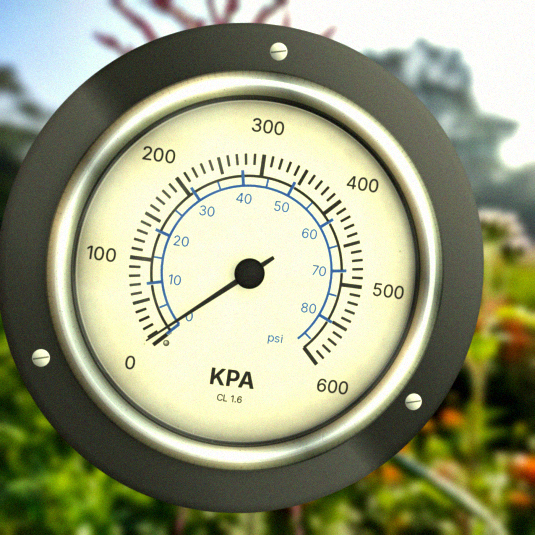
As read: 10 kPa
